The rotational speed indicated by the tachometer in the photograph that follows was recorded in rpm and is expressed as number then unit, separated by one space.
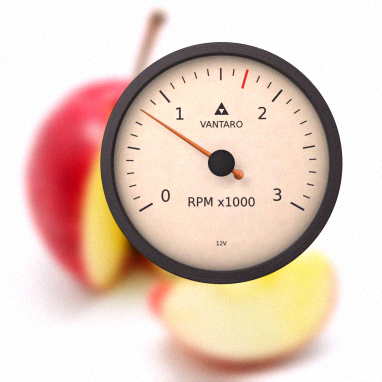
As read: 800 rpm
